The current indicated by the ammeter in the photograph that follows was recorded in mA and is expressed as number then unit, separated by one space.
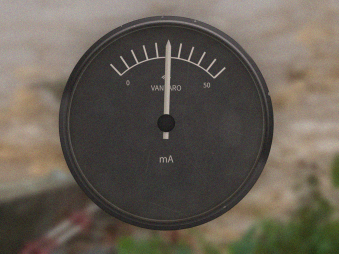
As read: 25 mA
